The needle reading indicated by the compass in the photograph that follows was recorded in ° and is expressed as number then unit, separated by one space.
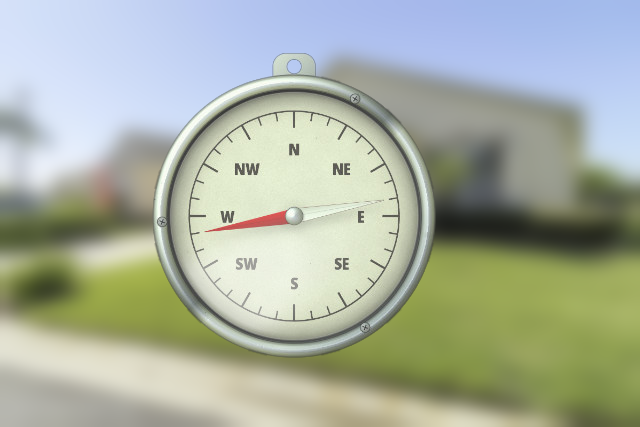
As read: 260 °
